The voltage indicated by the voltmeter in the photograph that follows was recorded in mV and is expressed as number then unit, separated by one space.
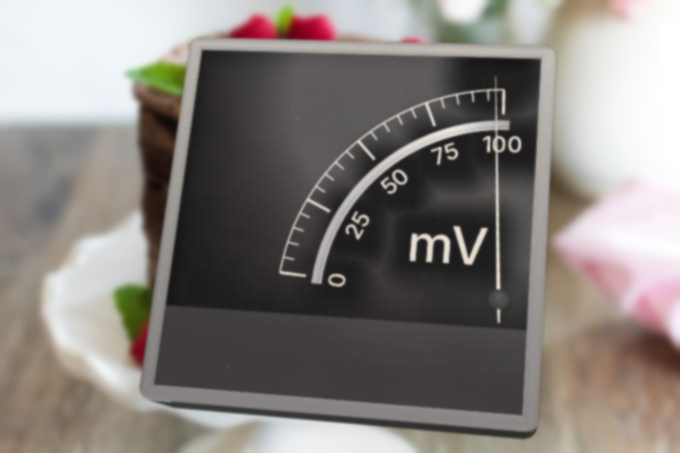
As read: 97.5 mV
